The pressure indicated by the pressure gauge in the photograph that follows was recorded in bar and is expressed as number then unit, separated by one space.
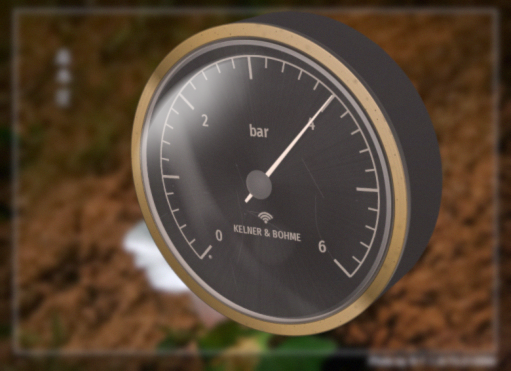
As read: 4 bar
